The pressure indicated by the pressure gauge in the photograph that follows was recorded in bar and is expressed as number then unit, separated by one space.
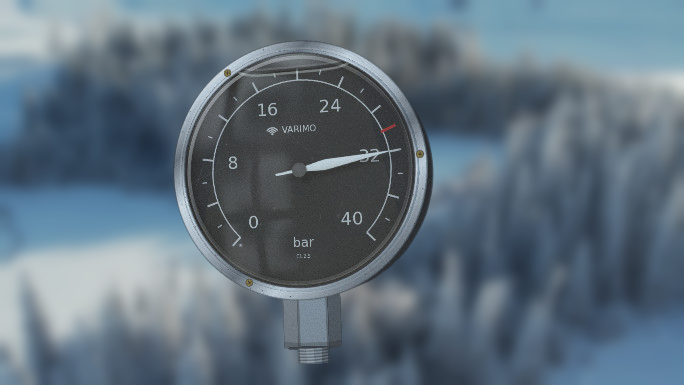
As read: 32 bar
